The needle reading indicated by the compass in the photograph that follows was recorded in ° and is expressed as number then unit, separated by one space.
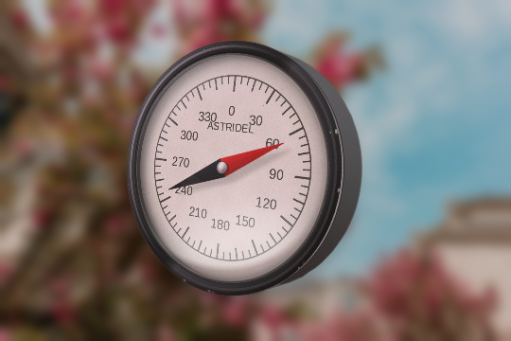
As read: 65 °
